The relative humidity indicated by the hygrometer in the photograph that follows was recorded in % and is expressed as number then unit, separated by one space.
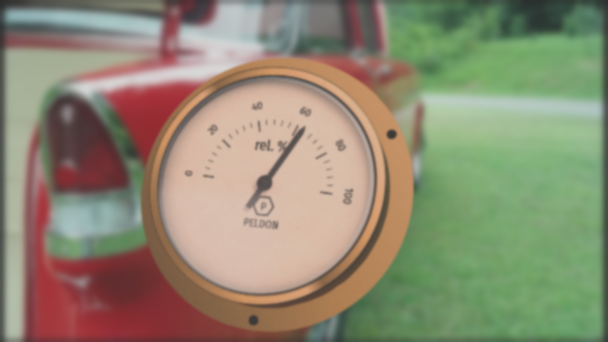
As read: 64 %
